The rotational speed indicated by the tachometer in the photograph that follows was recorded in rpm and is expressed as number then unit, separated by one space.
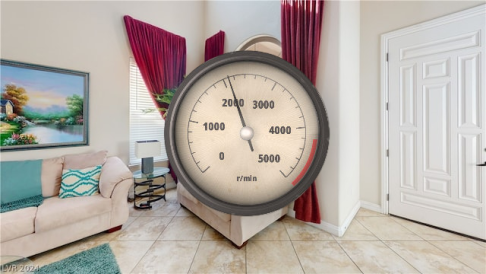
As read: 2100 rpm
